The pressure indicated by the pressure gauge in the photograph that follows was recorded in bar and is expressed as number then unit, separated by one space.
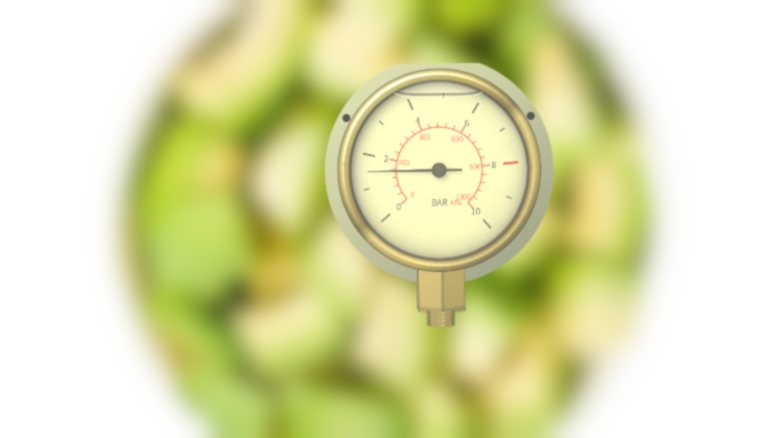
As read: 1.5 bar
